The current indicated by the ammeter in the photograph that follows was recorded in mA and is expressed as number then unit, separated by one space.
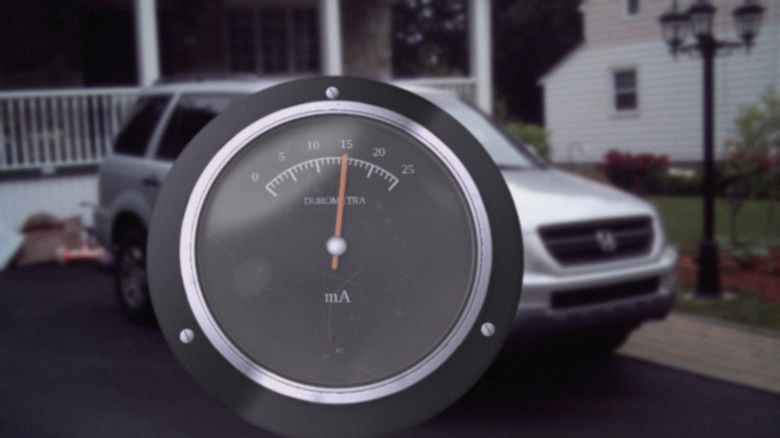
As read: 15 mA
